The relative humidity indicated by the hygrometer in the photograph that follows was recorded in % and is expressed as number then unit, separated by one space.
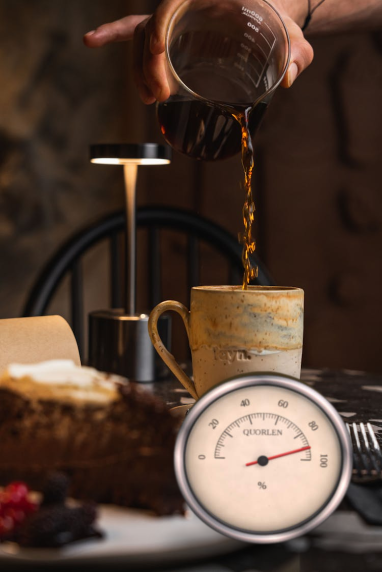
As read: 90 %
